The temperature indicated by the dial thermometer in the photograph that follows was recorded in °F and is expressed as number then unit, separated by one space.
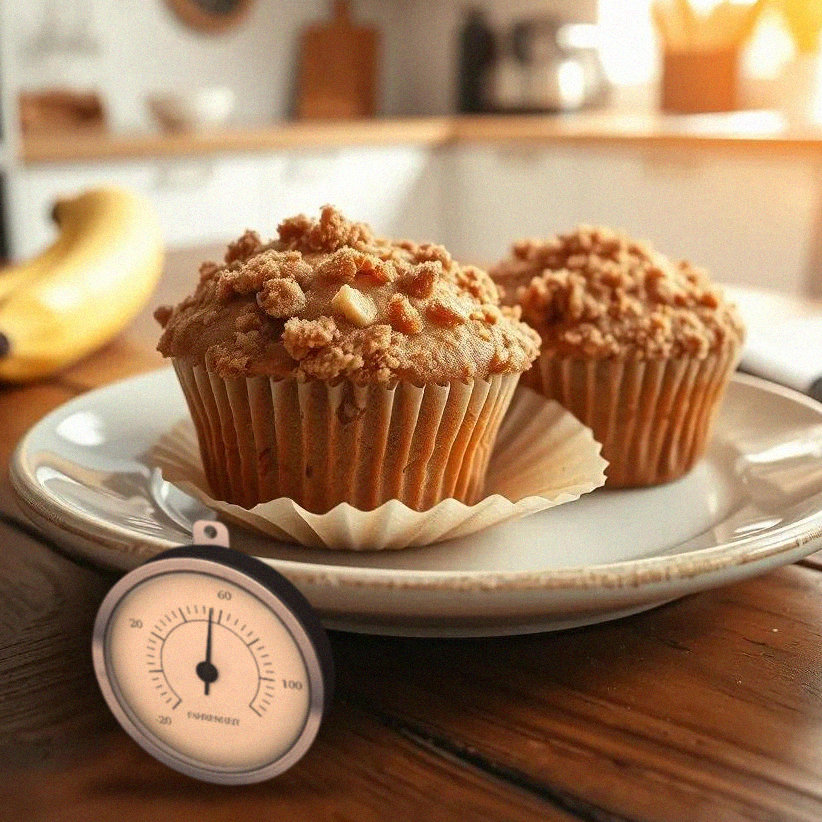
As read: 56 °F
